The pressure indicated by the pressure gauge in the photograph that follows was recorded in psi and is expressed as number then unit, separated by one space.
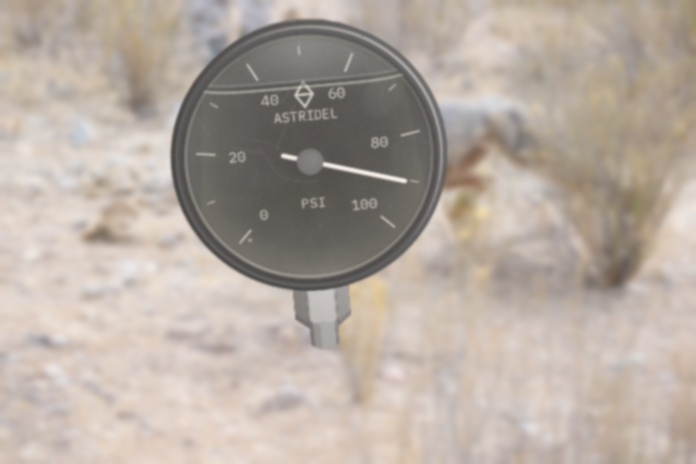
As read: 90 psi
